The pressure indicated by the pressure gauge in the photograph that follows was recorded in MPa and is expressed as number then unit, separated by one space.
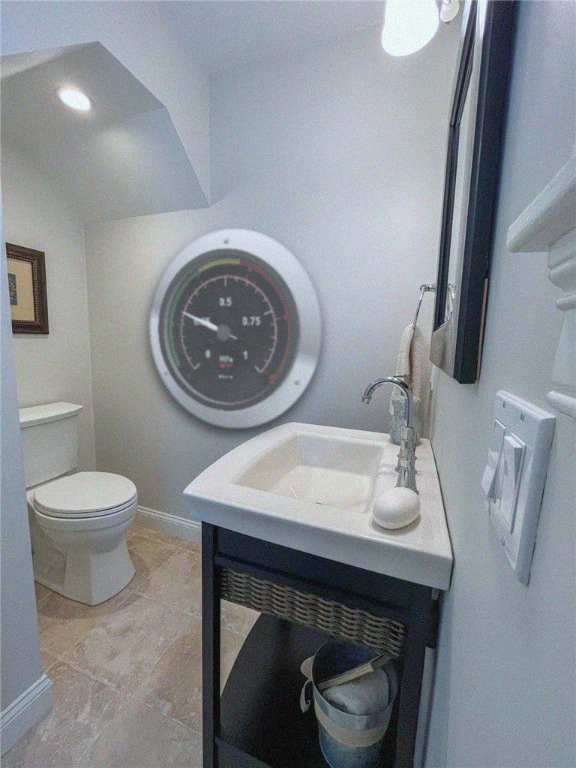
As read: 0.25 MPa
